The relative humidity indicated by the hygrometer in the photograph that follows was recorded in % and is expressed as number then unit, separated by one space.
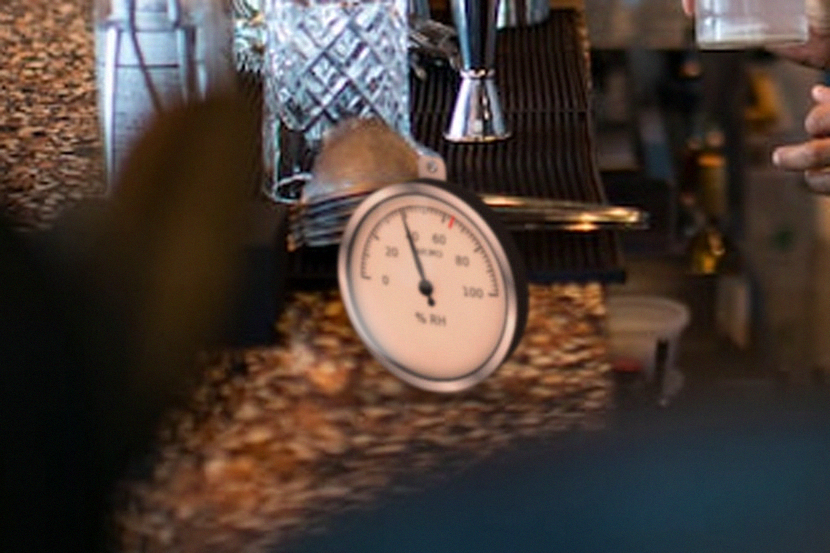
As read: 40 %
